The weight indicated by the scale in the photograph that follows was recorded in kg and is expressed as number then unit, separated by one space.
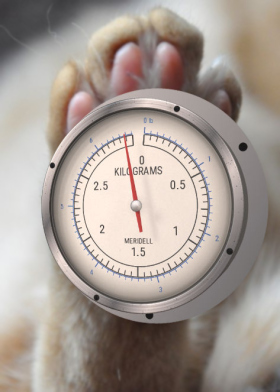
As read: 2.95 kg
